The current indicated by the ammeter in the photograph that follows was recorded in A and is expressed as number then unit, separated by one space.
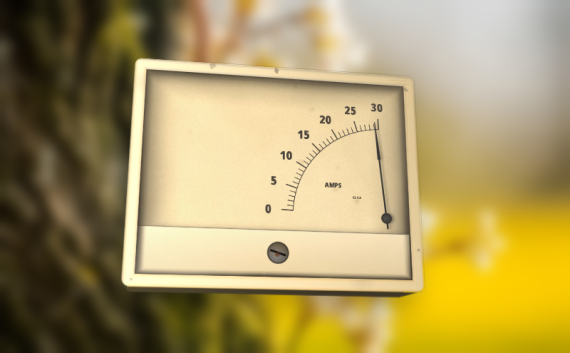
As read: 29 A
